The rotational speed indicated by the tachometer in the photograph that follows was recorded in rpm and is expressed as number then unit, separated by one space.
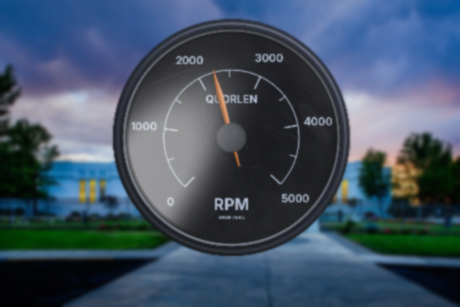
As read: 2250 rpm
